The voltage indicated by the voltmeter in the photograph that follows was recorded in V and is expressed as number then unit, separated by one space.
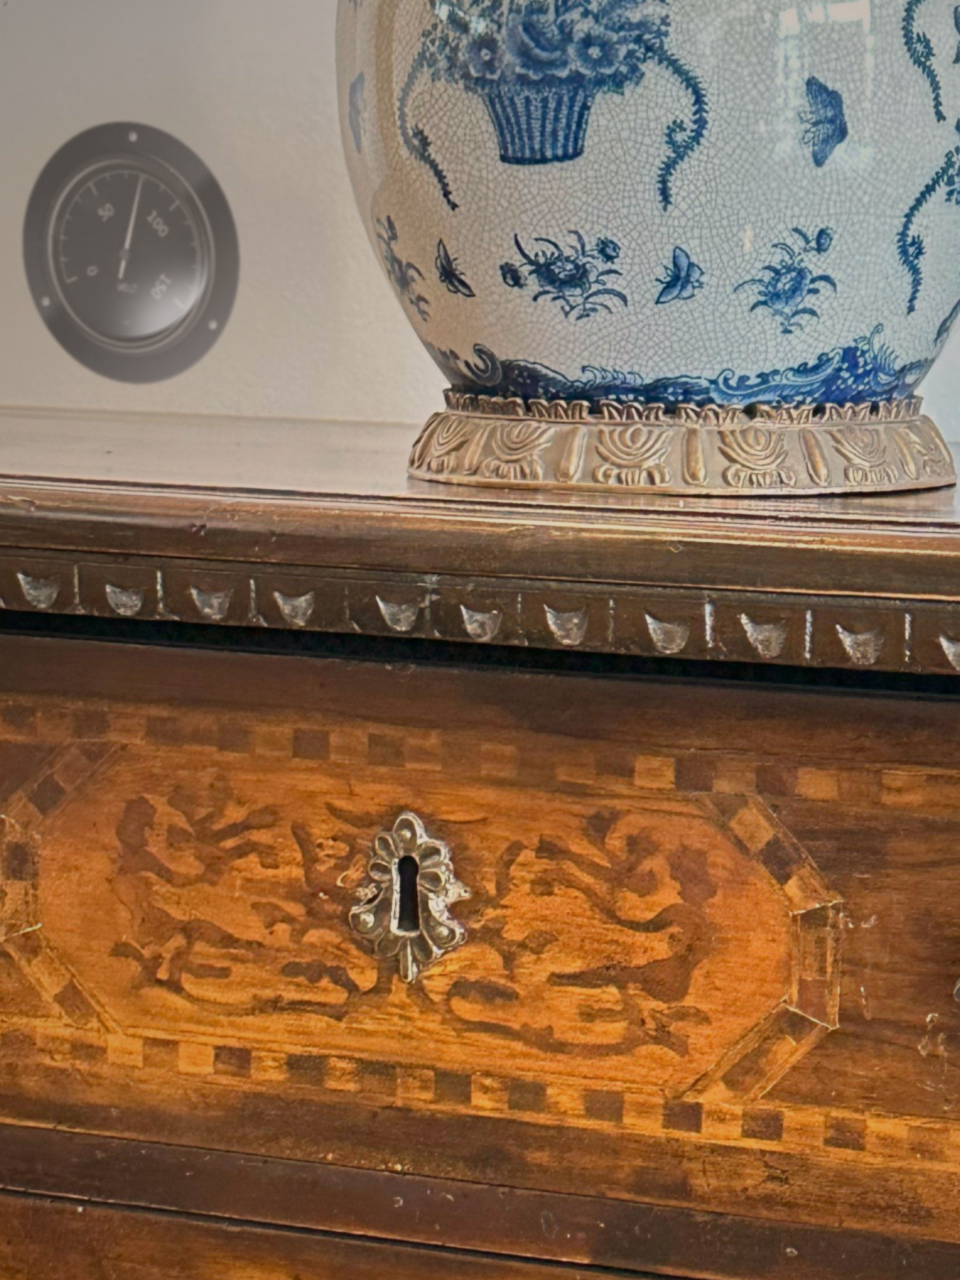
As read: 80 V
